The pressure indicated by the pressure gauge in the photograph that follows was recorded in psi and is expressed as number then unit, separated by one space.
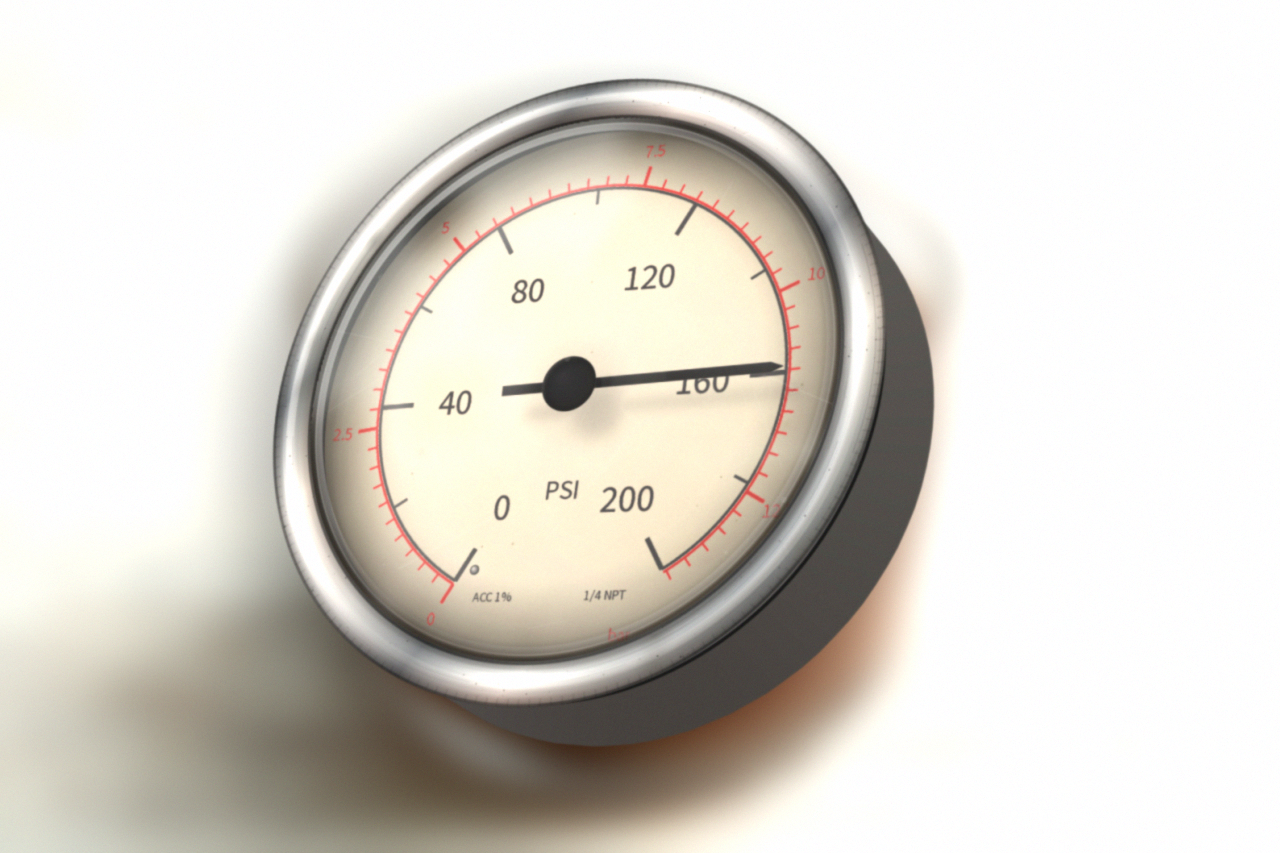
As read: 160 psi
